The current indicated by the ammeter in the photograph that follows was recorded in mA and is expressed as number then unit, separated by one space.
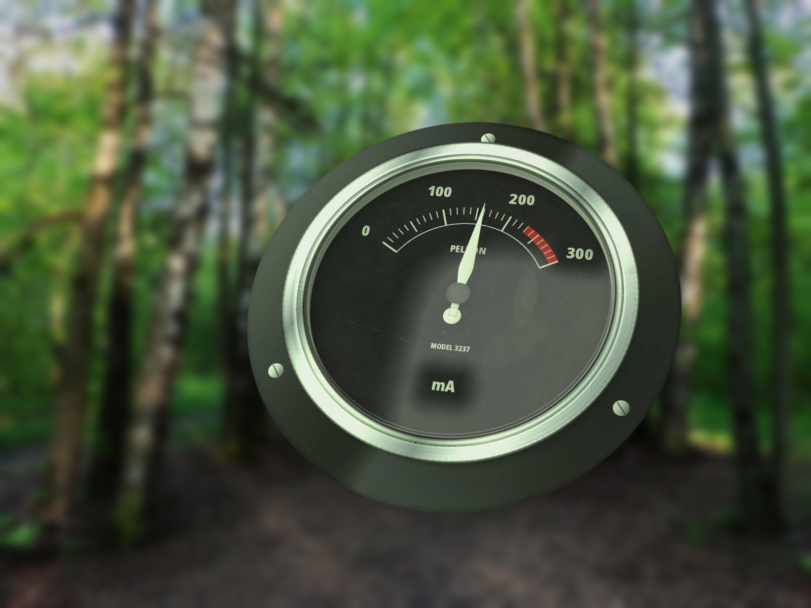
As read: 160 mA
